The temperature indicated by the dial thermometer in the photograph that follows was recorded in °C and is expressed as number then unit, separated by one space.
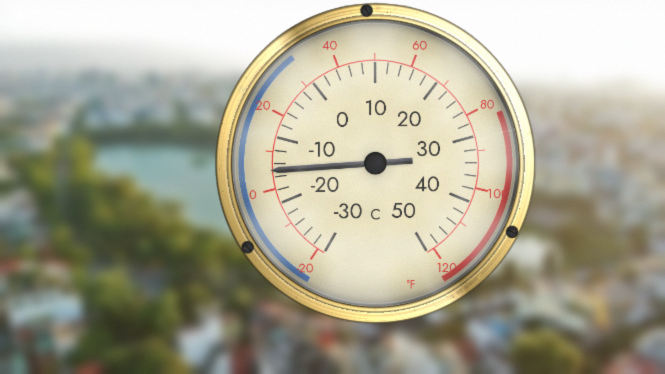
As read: -15 °C
